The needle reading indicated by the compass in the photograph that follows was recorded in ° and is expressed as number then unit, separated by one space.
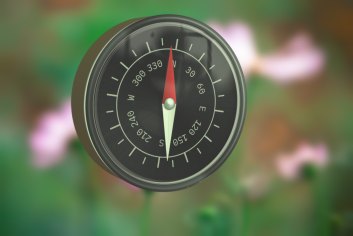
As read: 352.5 °
